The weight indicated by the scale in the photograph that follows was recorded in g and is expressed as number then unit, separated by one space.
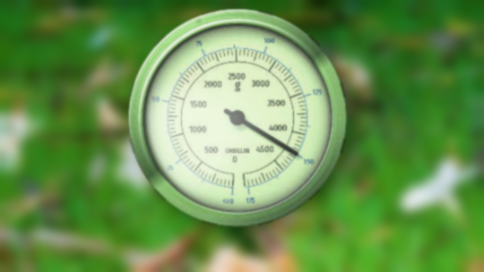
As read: 4250 g
